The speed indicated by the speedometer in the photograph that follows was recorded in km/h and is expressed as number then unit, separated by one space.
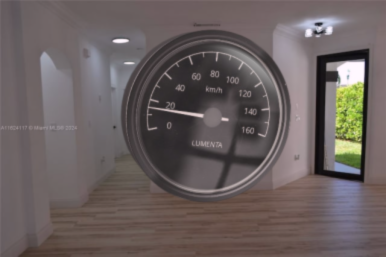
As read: 15 km/h
